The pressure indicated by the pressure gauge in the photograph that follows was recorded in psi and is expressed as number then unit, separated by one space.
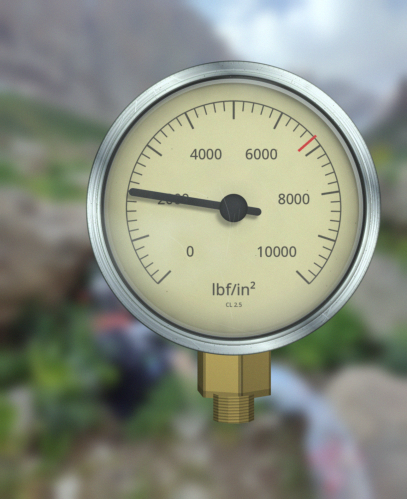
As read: 2000 psi
